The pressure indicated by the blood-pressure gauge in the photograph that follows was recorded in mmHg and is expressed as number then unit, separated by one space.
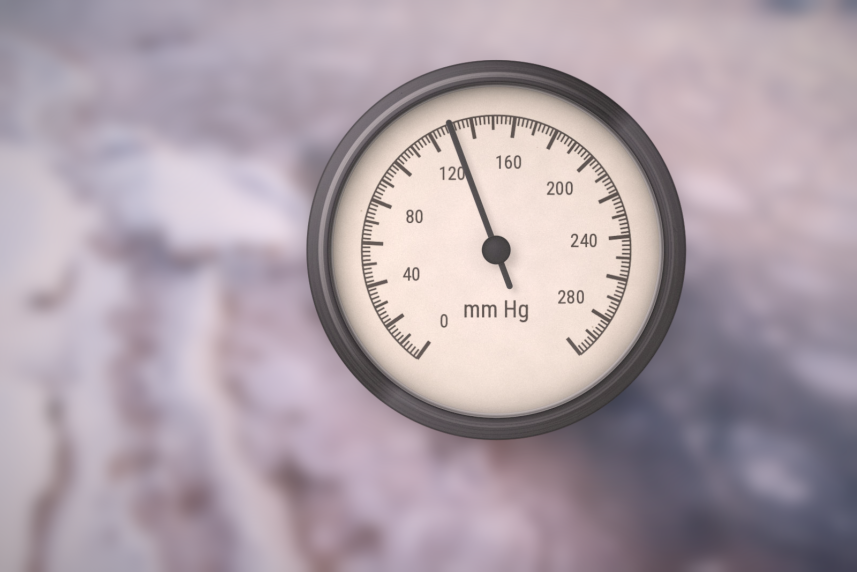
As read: 130 mmHg
